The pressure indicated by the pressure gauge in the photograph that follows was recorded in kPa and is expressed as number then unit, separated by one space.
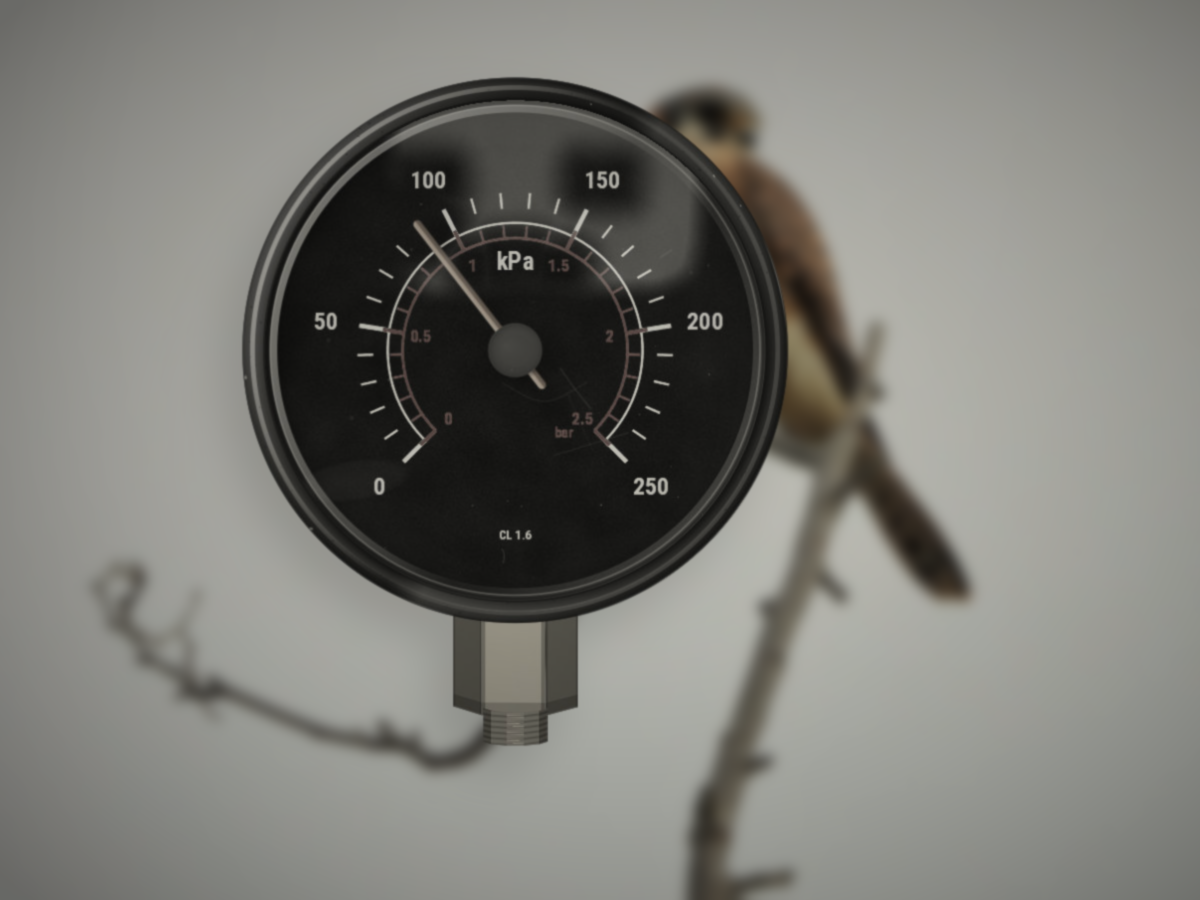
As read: 90 kPa
